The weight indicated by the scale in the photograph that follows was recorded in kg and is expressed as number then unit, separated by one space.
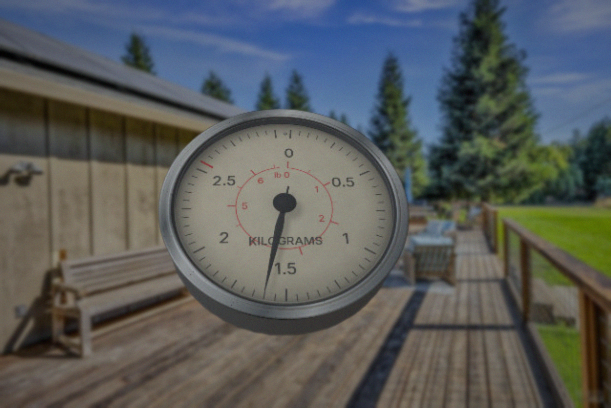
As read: 1.6 kg
